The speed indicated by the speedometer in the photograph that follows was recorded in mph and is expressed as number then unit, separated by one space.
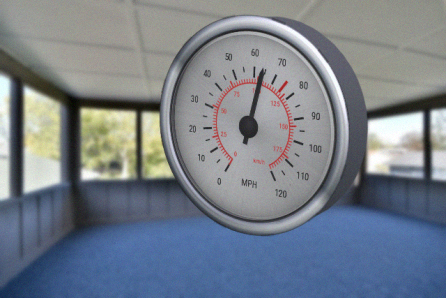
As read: 65 mph
